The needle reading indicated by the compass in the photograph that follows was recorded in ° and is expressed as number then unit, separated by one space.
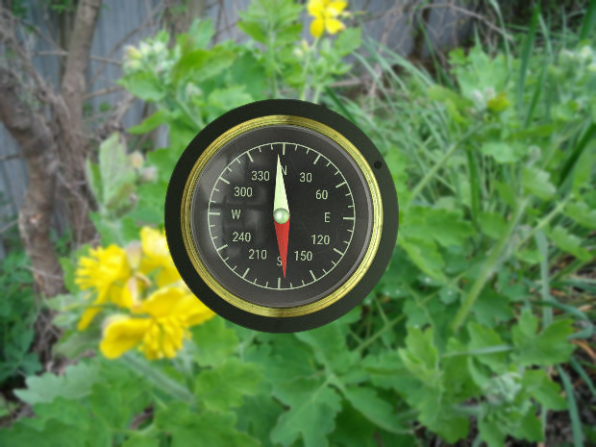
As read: 175 °
